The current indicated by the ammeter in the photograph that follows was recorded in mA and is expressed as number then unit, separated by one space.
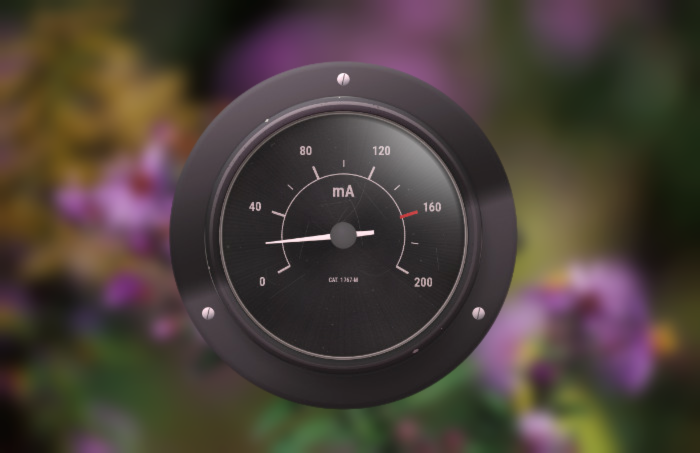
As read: 20 mA
